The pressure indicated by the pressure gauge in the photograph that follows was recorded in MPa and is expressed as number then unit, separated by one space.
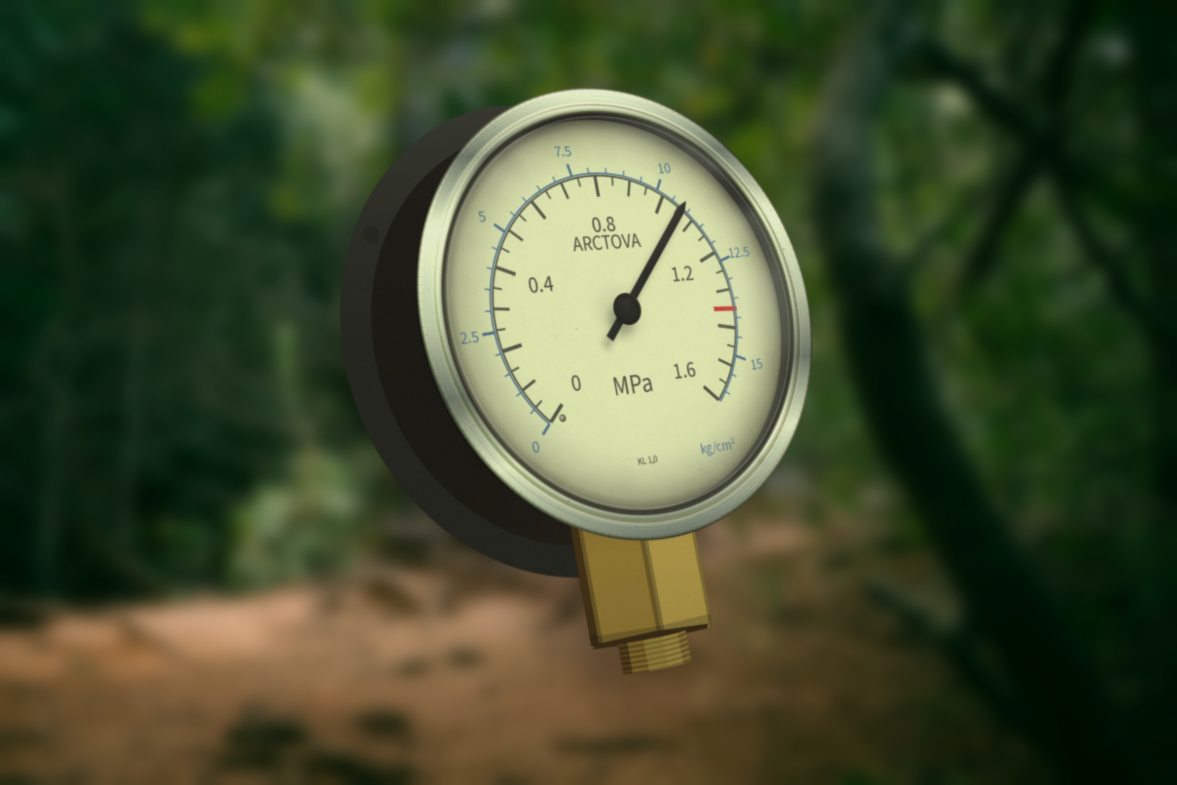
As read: 1.05 MPa
